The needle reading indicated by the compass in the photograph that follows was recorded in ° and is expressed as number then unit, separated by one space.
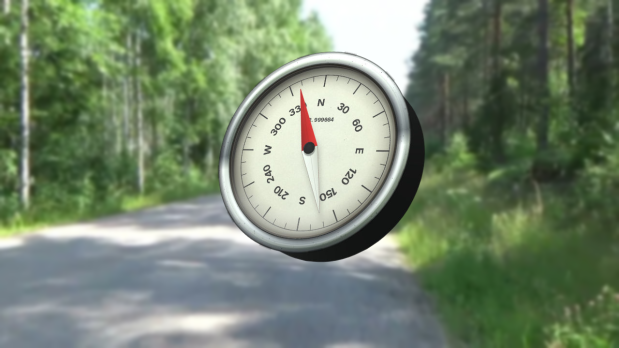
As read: 340 °
